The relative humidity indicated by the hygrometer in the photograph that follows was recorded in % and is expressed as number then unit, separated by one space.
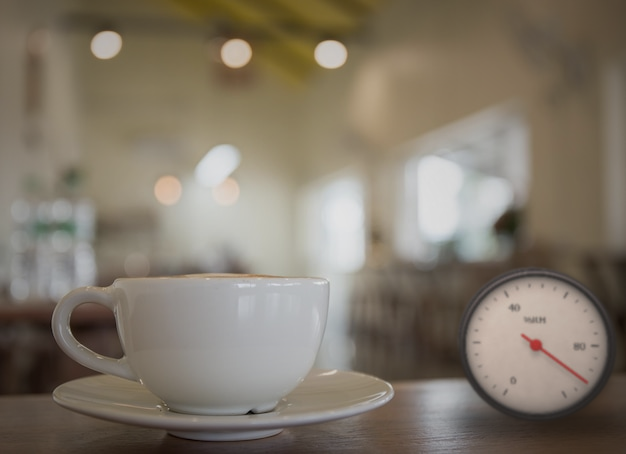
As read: 92 %
